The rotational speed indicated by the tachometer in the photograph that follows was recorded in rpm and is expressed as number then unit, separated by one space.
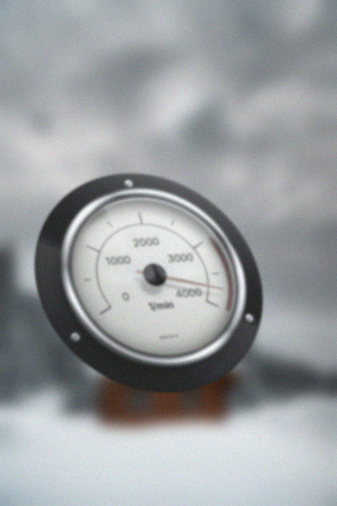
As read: 3750 rpm
